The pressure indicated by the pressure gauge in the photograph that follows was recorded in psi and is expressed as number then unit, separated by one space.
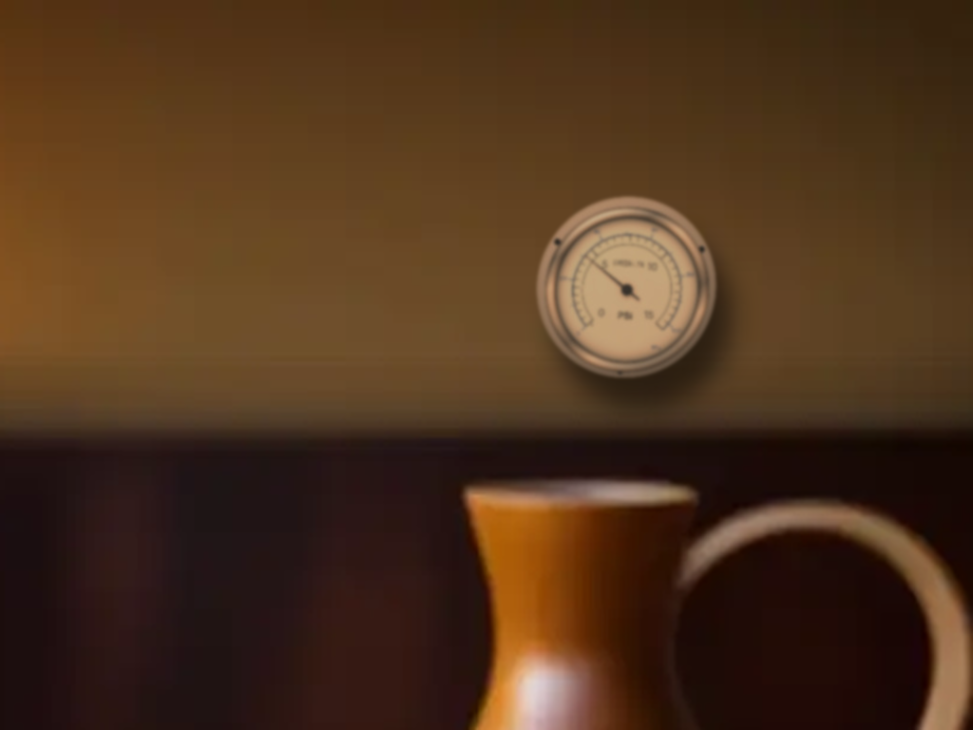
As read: 4.5 psi
